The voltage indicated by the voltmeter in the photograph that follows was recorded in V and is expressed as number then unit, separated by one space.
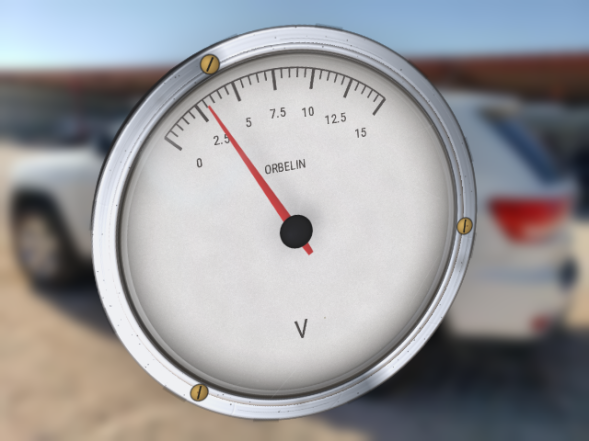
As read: 3 V
